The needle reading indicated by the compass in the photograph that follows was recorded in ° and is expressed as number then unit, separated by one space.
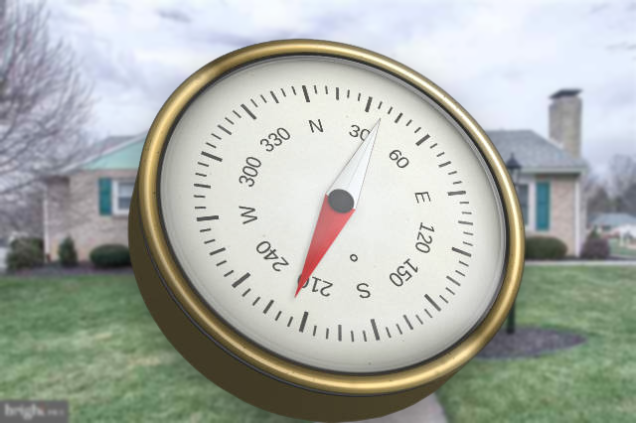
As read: 217.5 °
